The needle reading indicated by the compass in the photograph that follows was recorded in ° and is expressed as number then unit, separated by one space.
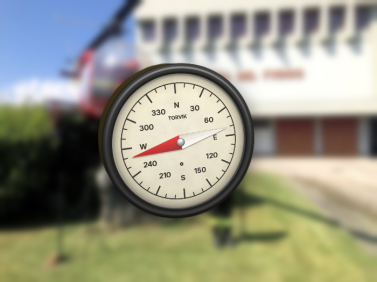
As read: 260 °
